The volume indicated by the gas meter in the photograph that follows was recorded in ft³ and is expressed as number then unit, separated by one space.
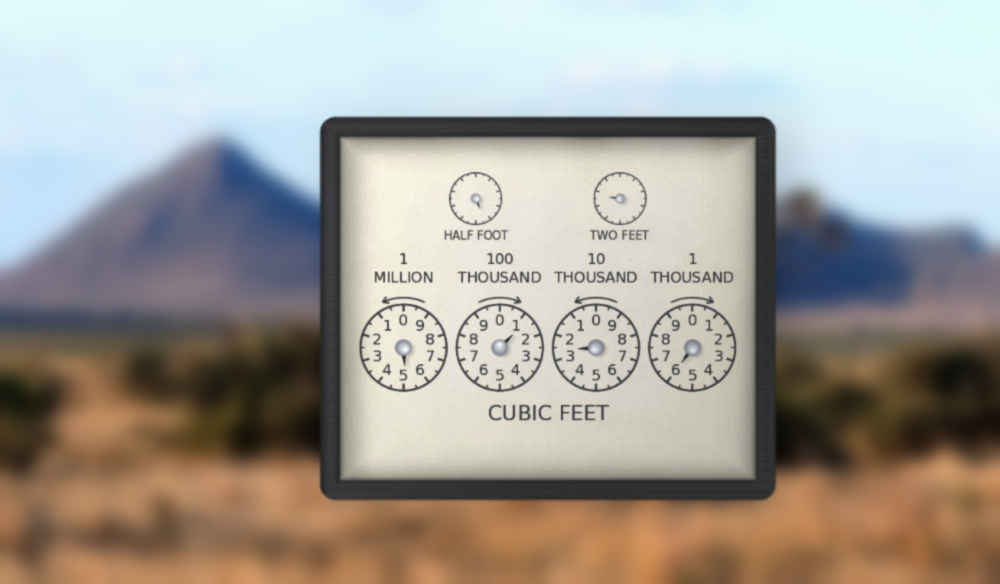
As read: 512600 ft³
